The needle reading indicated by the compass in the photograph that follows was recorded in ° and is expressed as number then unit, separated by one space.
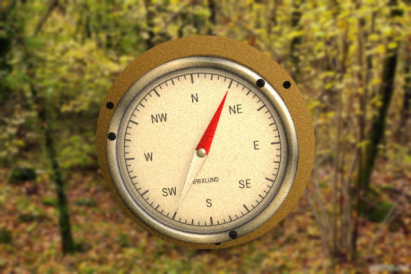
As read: 30 °
